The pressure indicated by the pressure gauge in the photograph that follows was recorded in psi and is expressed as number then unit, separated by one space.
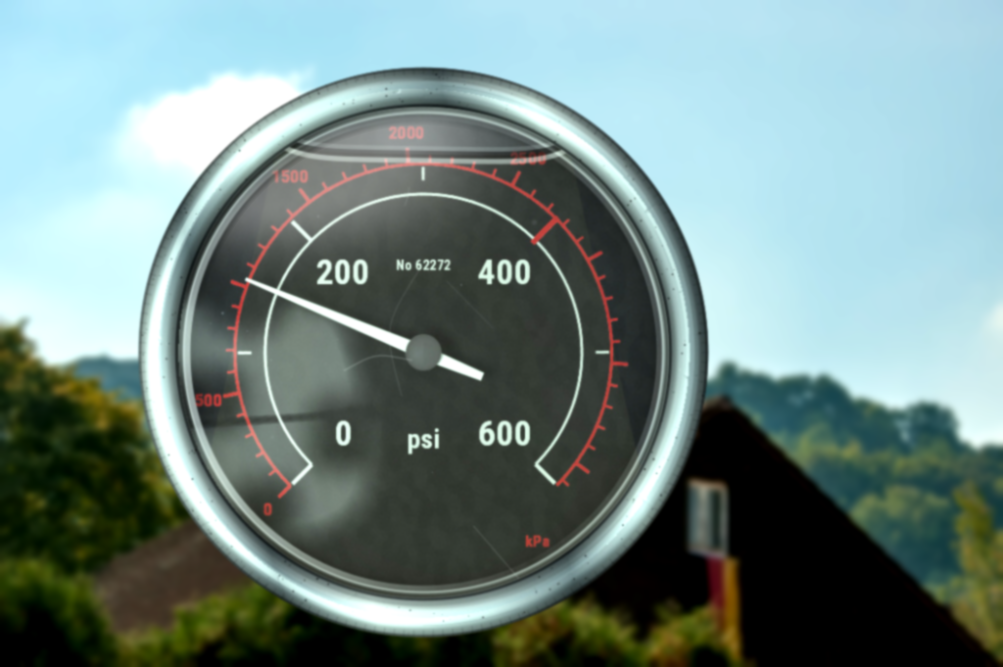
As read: 150 psi
